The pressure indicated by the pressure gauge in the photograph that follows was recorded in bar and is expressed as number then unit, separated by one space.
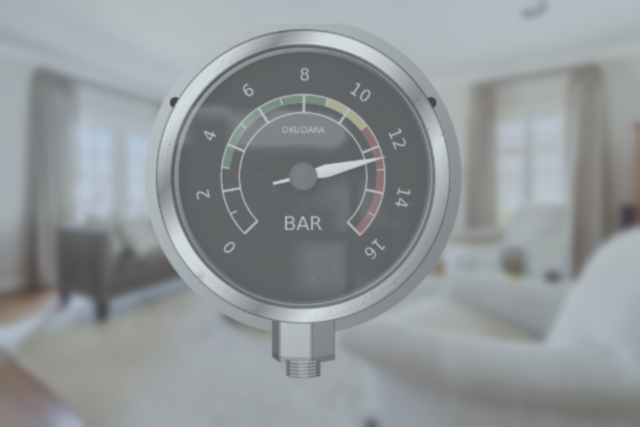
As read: 12.5 bar
